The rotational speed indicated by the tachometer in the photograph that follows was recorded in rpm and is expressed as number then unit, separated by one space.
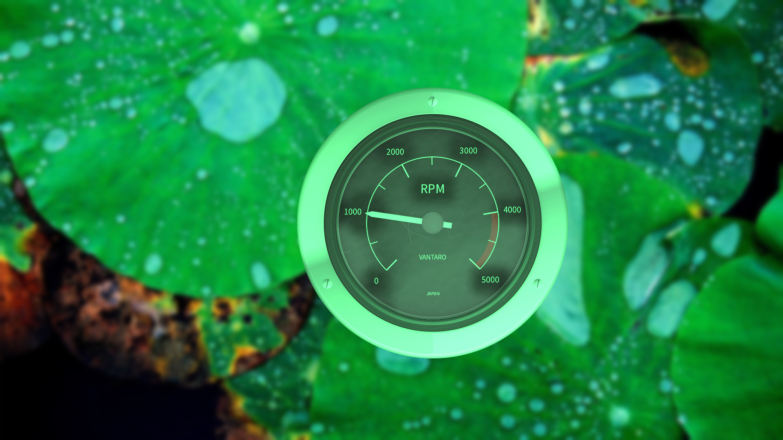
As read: 1000 rpm
